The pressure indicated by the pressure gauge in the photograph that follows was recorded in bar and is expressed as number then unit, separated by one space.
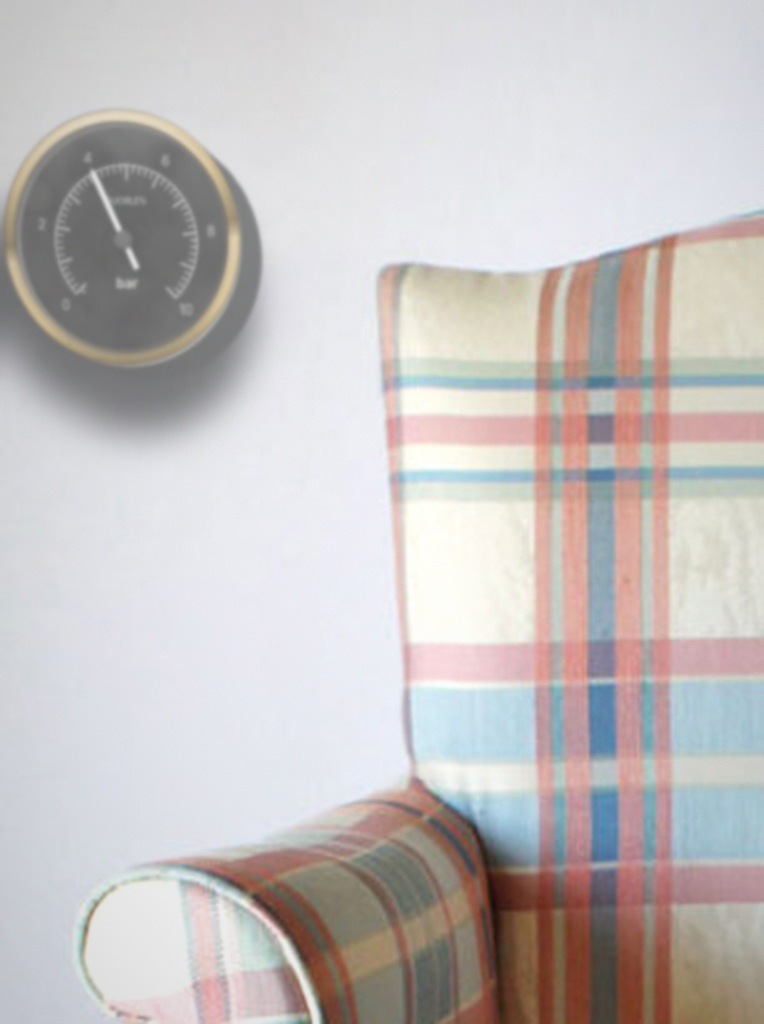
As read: 4 bar
